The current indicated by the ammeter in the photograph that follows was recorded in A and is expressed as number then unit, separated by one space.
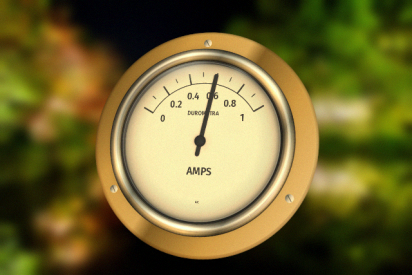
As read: 0.6 A
